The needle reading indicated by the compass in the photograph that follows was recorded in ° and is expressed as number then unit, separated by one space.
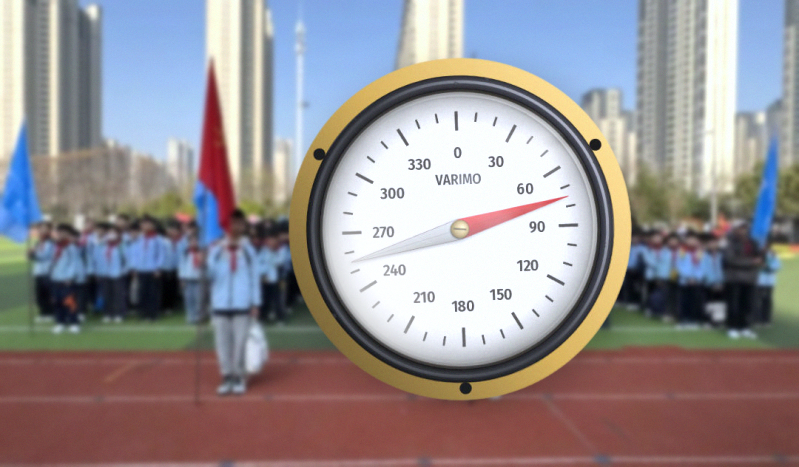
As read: 75 °
